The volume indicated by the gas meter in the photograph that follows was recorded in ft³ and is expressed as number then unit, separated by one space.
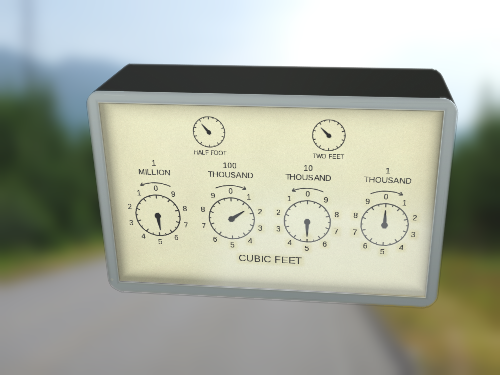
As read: 515000 ft³
